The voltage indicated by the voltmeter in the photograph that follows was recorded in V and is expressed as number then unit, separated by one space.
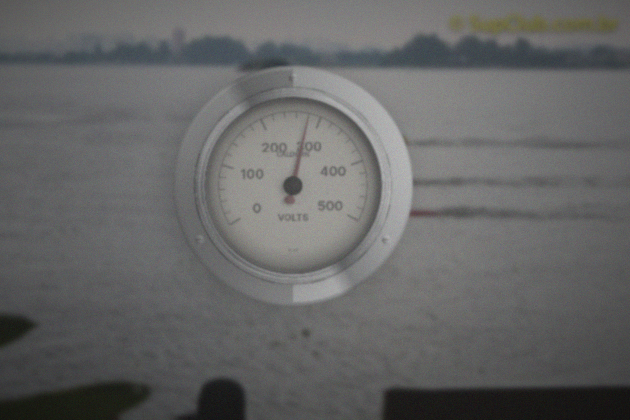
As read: 280 V
